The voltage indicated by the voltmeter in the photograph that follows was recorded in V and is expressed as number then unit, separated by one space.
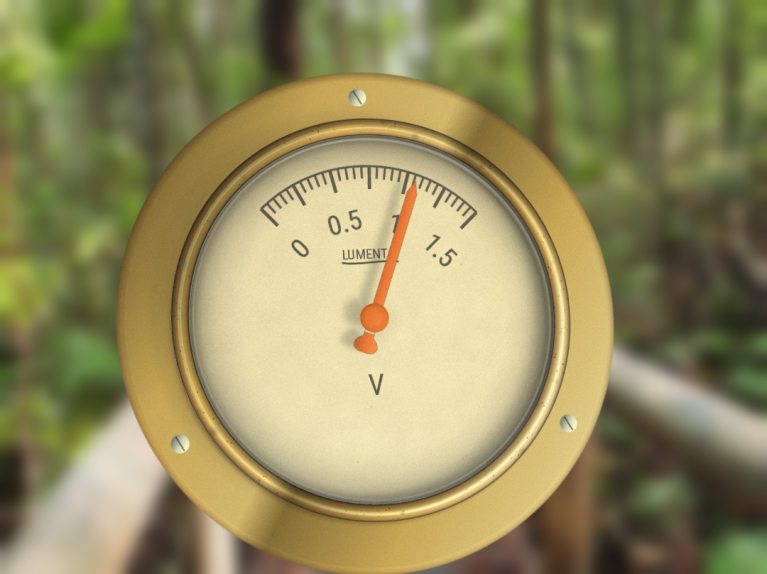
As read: 1.05 V
